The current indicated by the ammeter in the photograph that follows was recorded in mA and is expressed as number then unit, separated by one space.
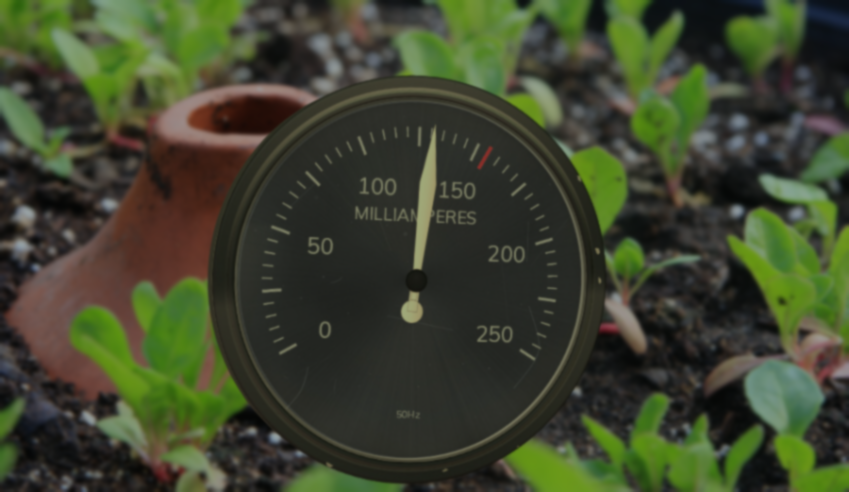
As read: 130 mA
